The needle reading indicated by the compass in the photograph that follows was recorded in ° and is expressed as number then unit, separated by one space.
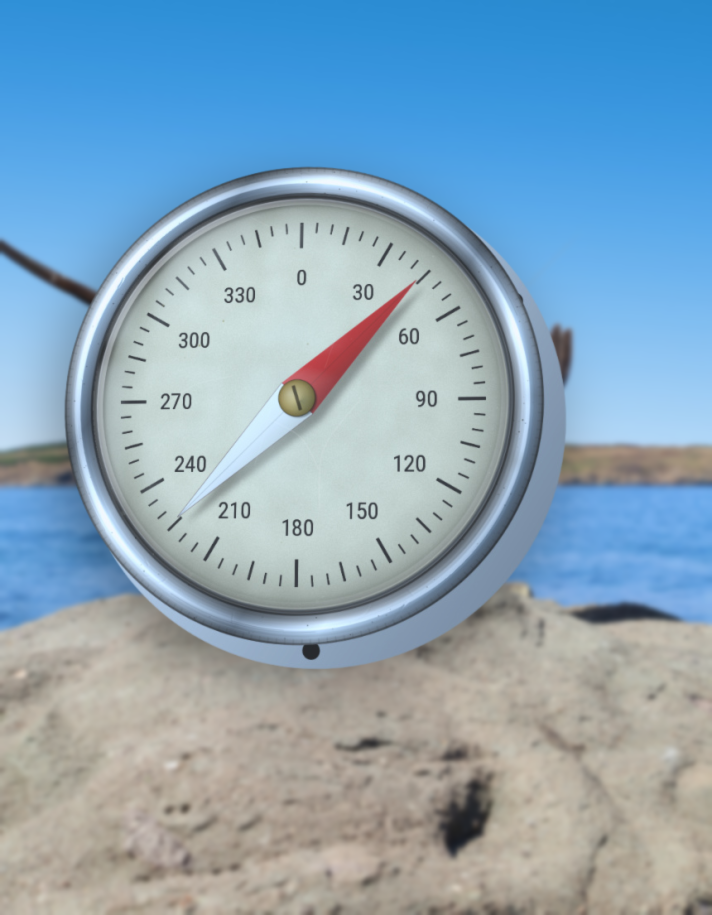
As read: 45 °
